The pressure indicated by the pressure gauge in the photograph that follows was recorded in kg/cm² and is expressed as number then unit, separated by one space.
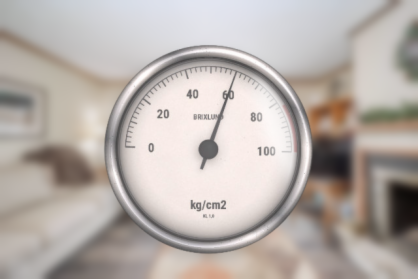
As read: 60 kg/cm²
